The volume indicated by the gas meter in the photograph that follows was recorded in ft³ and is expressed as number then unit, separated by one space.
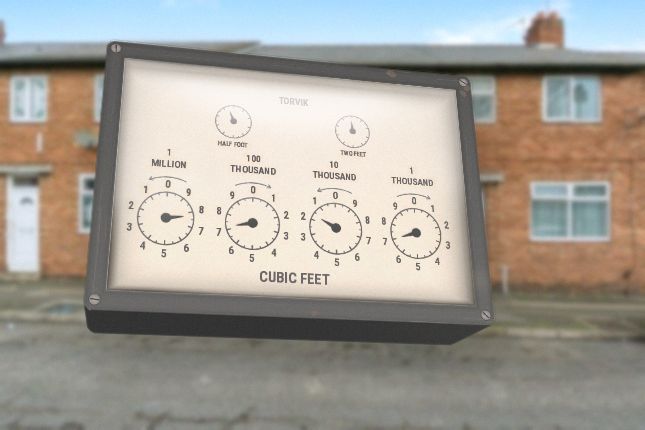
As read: 771700 ft³
